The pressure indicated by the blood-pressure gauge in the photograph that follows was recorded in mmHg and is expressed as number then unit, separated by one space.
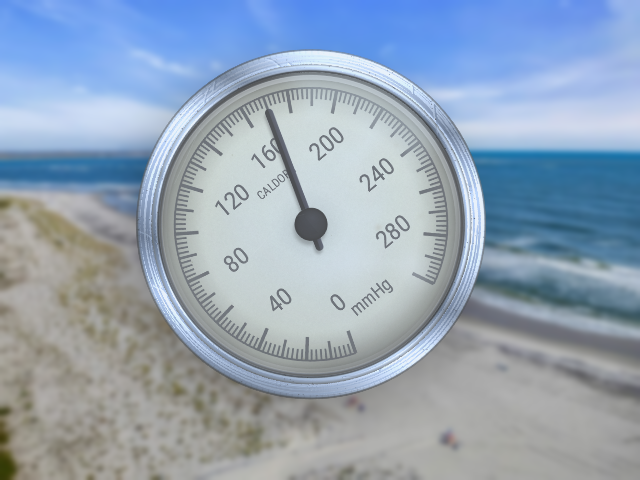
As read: 170 mmHg
